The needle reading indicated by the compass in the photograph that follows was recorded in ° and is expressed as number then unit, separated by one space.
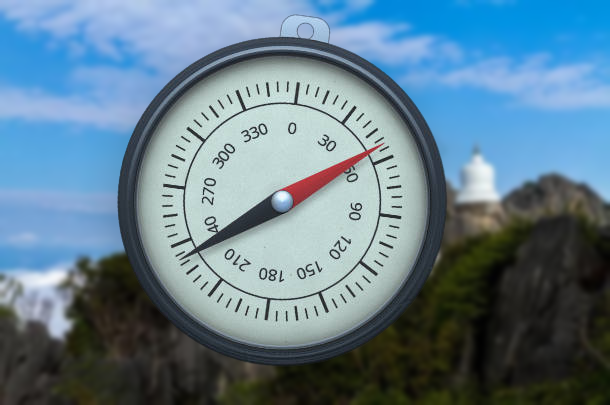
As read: 52.5 °
